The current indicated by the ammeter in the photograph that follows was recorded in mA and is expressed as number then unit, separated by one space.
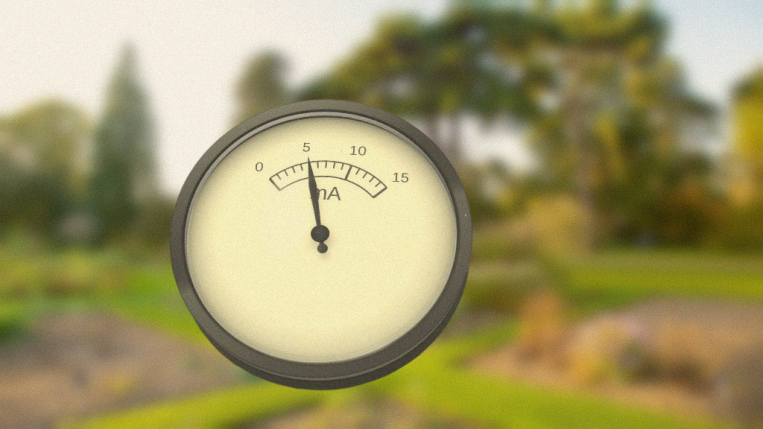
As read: 5 mA
